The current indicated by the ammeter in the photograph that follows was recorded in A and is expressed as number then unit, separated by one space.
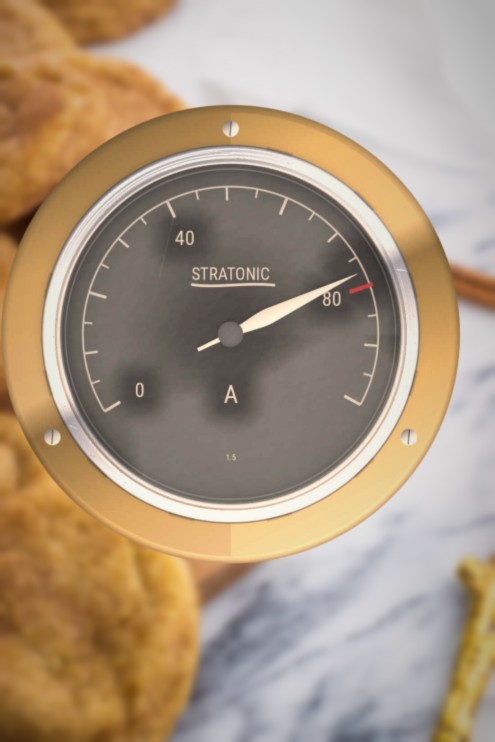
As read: 77.5 A
